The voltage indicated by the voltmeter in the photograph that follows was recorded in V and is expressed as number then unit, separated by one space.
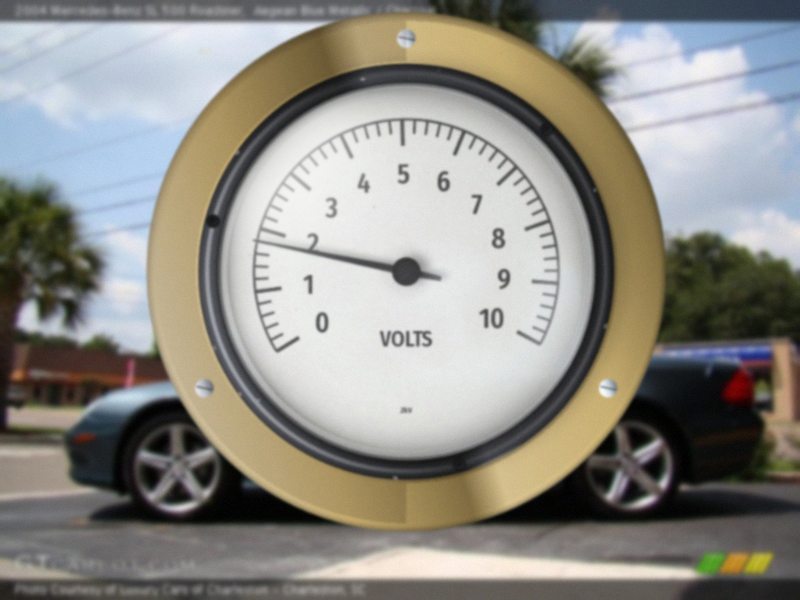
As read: 1.8 V
